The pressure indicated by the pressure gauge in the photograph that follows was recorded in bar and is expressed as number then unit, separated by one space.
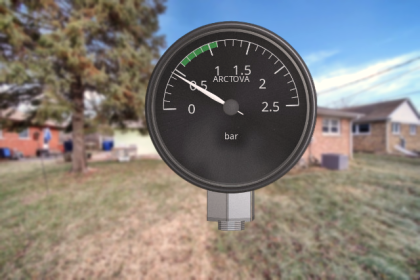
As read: 0.45 bar
